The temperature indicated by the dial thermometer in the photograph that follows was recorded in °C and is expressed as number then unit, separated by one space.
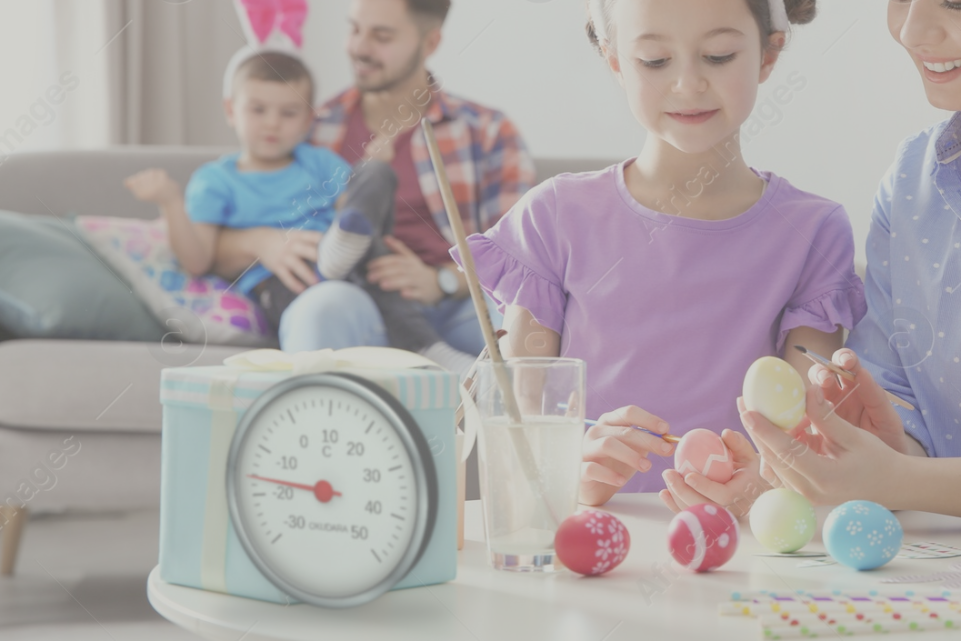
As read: -16 °C
